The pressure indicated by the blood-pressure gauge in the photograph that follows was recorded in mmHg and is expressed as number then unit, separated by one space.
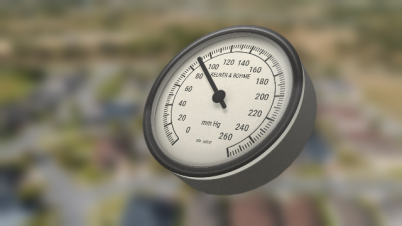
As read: 90 mmHg
